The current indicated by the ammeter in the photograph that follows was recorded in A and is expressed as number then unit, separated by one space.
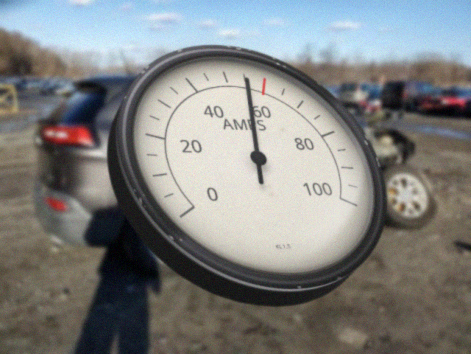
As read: 55 A
